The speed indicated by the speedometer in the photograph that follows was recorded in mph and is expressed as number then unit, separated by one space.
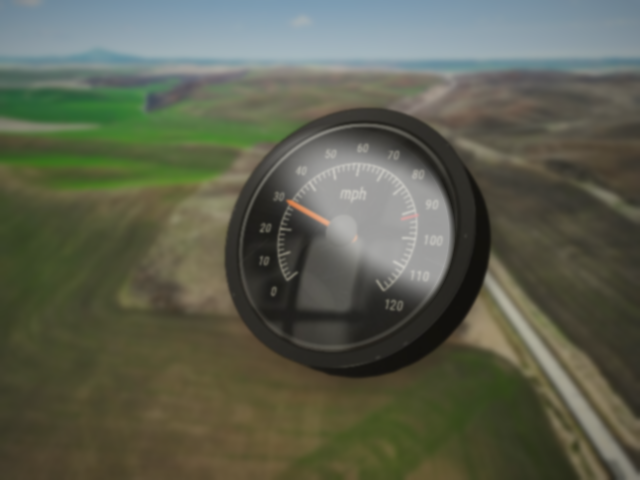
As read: 30 mph
